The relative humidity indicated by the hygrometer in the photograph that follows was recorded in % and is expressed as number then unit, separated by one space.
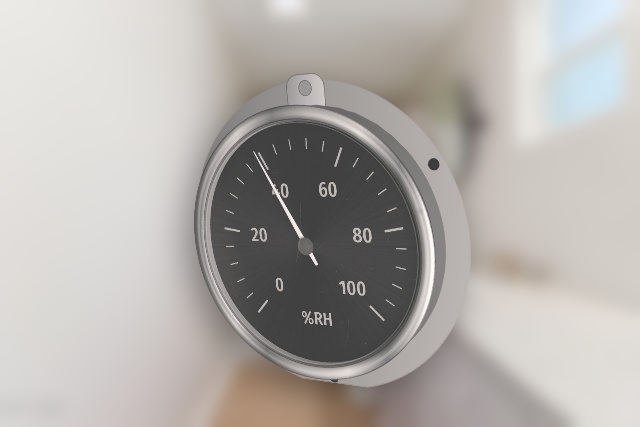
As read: 40 %
